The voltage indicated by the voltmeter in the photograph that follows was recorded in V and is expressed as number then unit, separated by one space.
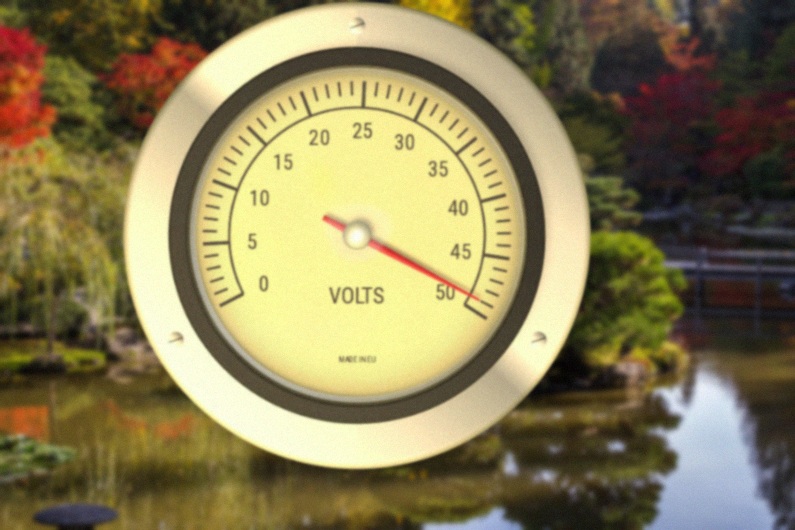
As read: 49 V
